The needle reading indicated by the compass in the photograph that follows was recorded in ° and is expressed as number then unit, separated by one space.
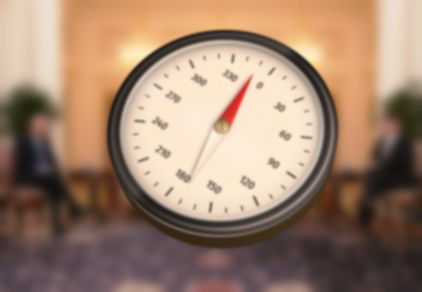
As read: 350 °
